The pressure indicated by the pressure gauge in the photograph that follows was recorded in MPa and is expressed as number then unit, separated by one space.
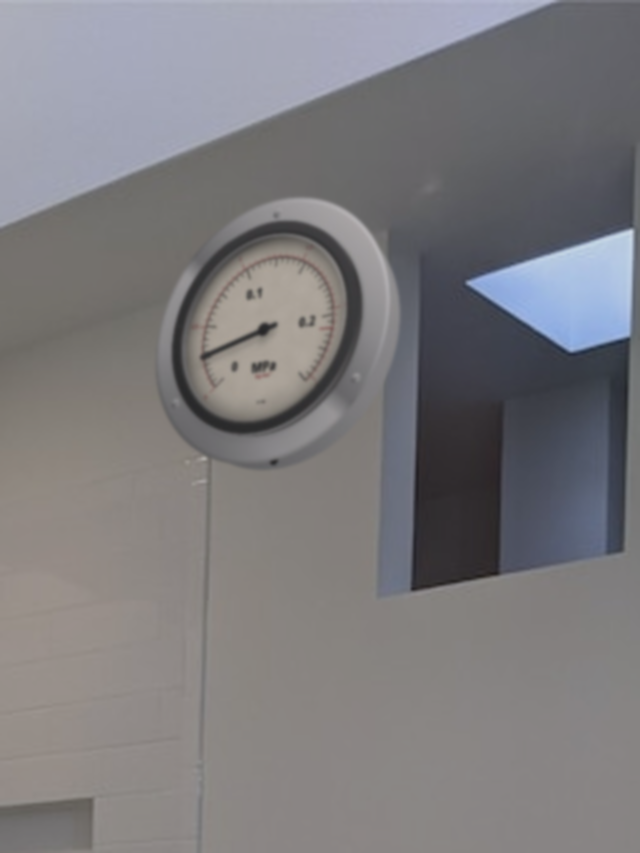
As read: 0.025 MPa
